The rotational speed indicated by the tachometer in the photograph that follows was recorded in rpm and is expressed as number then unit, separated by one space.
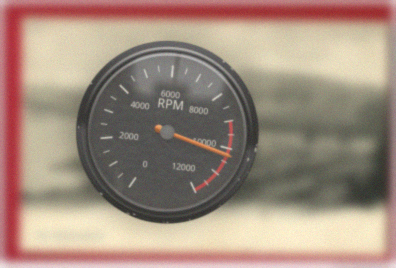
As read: 10250 rpm
